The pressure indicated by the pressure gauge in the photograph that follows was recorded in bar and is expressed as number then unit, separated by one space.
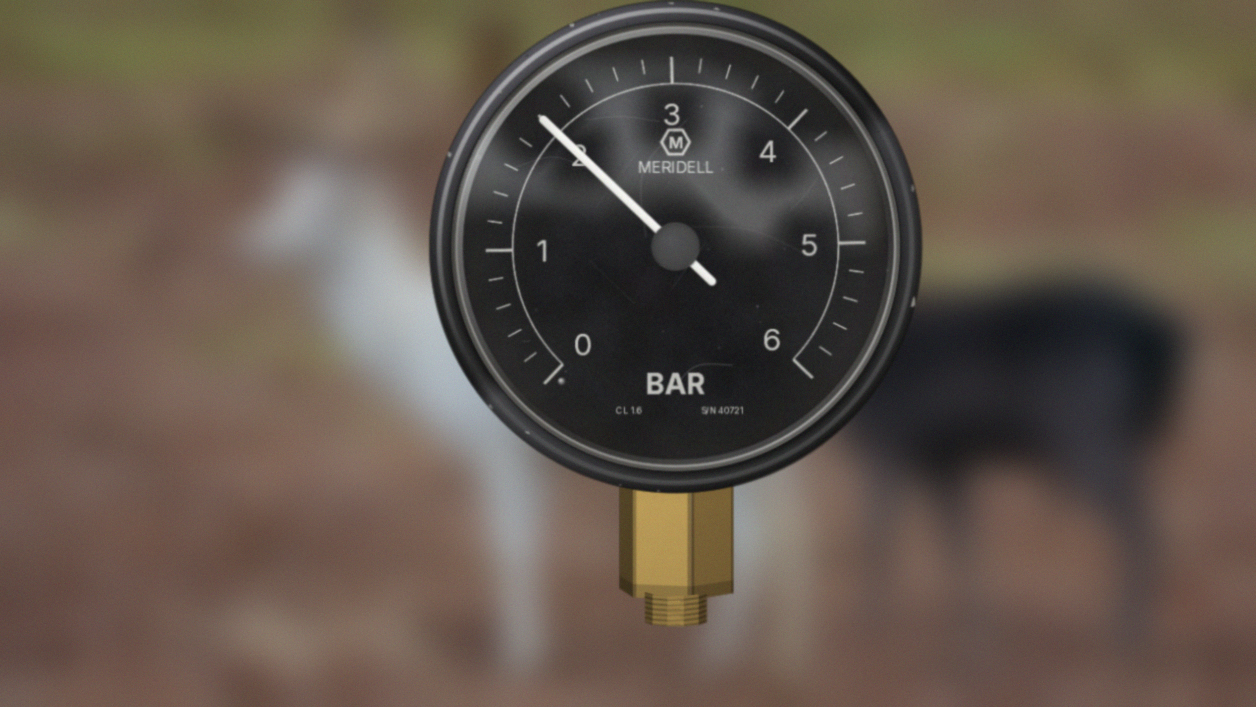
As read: 2 bar
